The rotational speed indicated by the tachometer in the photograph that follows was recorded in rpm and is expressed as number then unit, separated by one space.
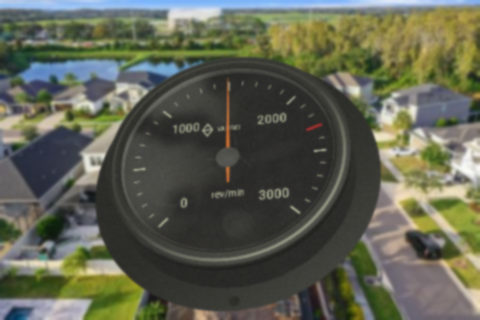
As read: 1500 rpm
